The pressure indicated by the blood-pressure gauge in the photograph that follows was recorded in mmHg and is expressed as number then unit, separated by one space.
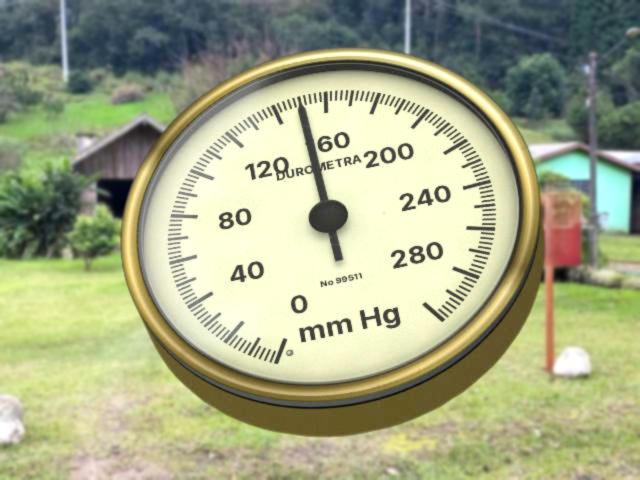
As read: 150 mmHg
